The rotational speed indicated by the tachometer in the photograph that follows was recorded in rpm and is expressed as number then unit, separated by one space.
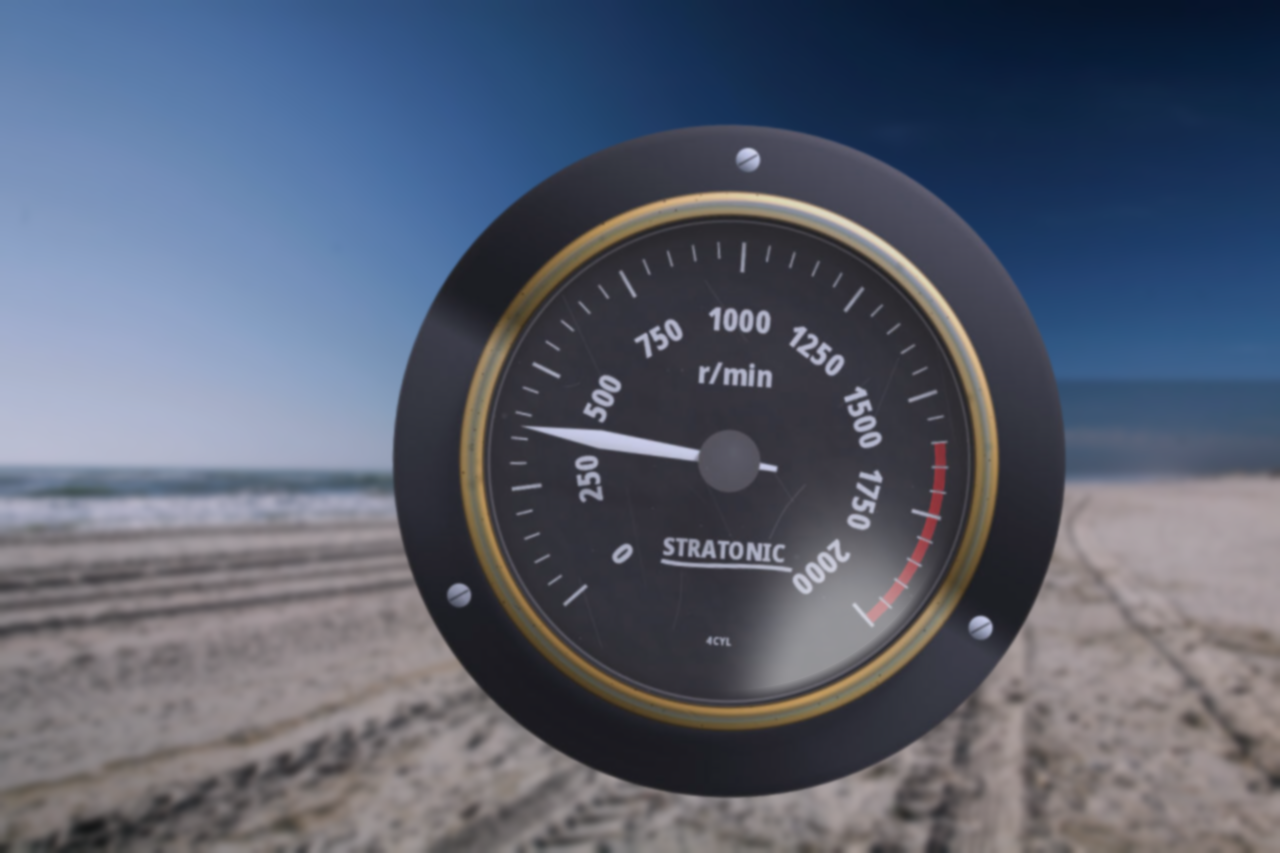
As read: 375 rpm
